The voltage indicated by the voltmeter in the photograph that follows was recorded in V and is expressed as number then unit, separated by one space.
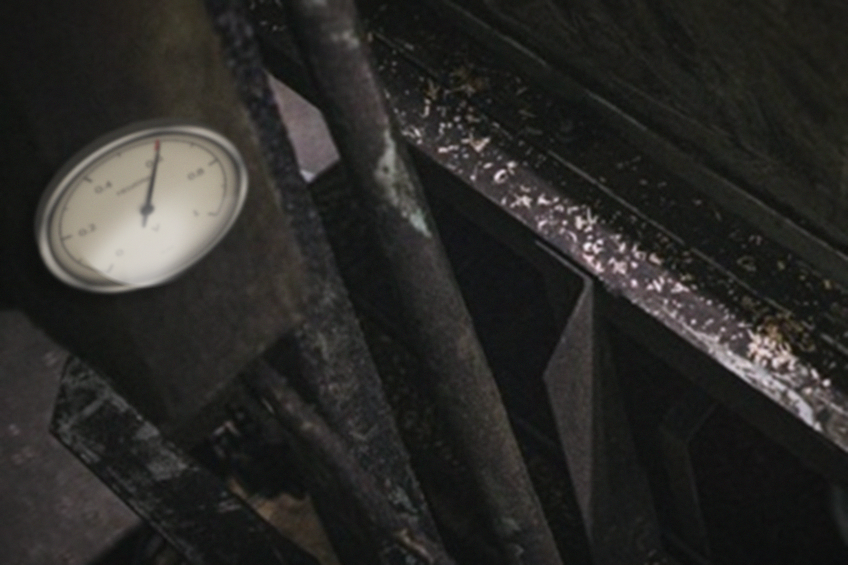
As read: 0.6 V
